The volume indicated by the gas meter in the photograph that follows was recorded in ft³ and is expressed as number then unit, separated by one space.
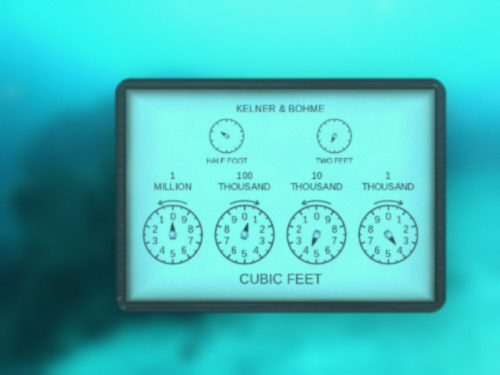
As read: 4400 ft³
